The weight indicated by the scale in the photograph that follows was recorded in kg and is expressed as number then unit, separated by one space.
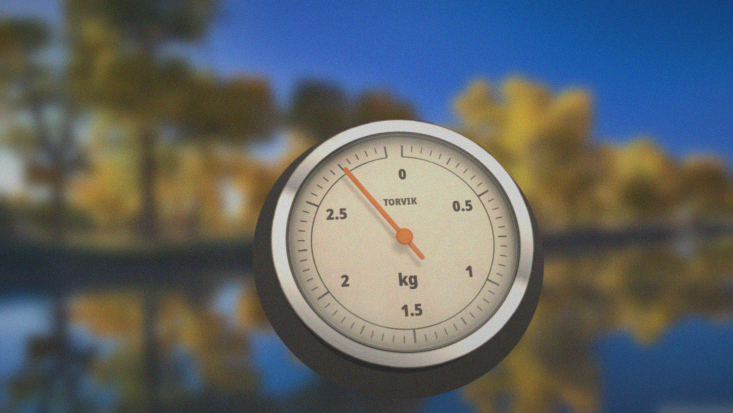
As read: 2.75 kg
